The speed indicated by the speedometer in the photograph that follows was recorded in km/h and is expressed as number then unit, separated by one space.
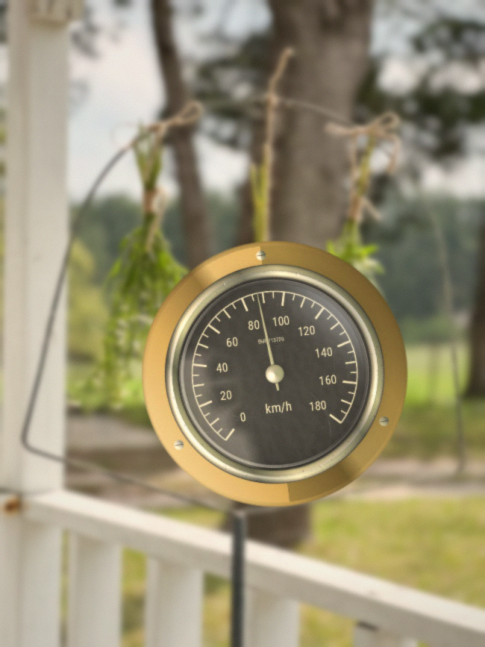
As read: 87.5 km/h
